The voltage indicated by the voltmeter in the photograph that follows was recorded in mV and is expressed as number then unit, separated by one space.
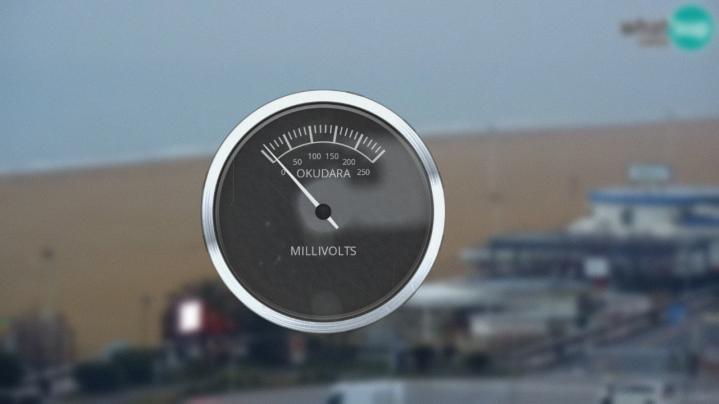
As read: 10 mV
